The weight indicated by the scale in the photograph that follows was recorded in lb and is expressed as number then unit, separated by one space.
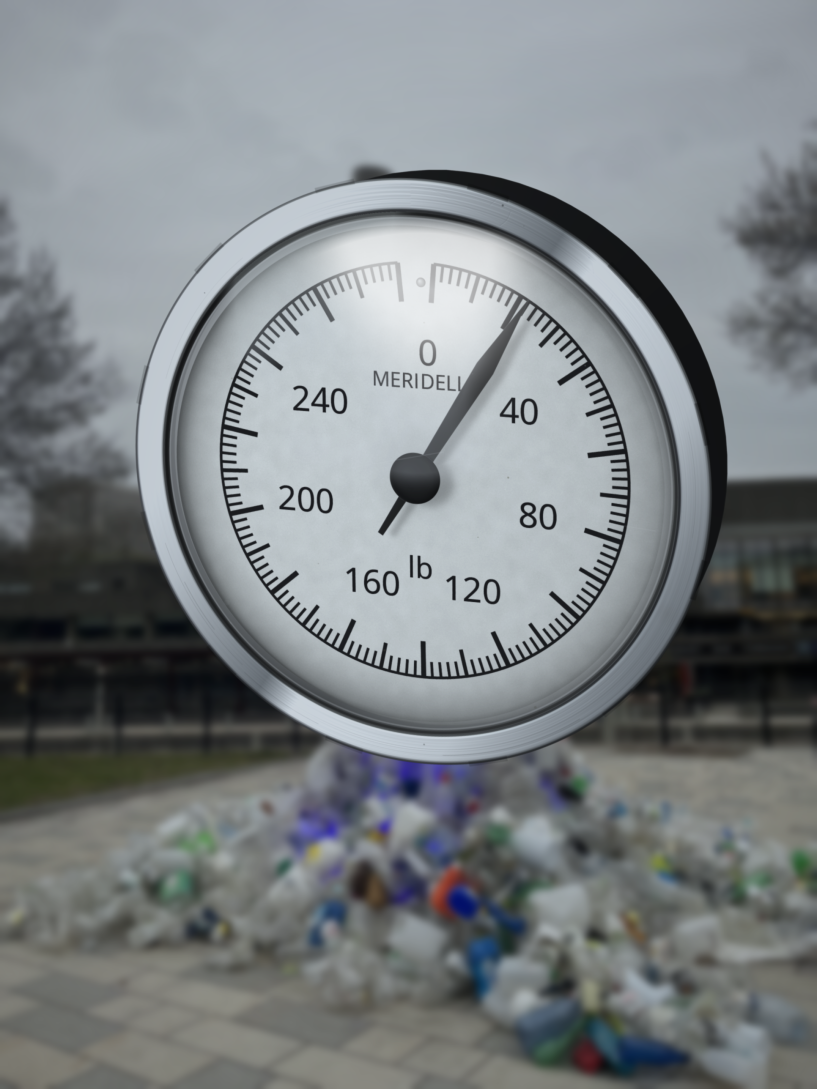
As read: 22 lb
